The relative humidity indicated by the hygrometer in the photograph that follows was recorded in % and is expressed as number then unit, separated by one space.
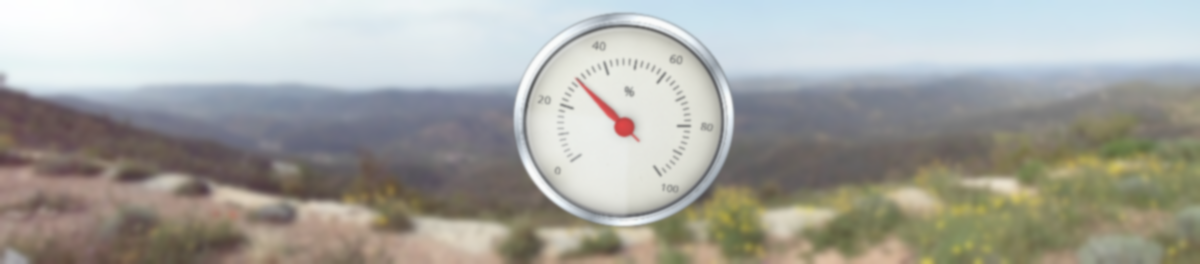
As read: 30 %
